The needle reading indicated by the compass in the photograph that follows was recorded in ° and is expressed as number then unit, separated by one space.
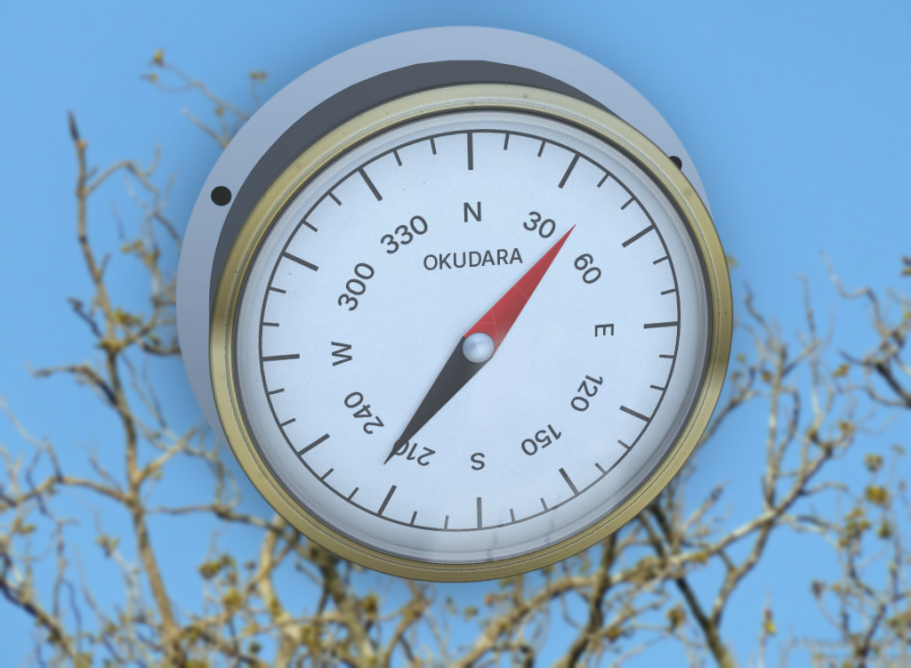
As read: 40 °
